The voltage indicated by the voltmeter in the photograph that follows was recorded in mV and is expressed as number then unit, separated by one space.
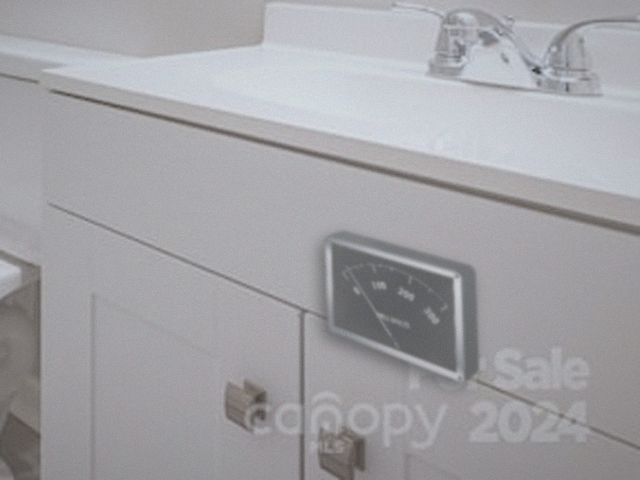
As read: 25 mV
